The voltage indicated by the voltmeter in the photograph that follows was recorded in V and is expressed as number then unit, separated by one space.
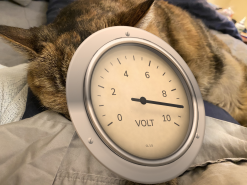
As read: 9 V
